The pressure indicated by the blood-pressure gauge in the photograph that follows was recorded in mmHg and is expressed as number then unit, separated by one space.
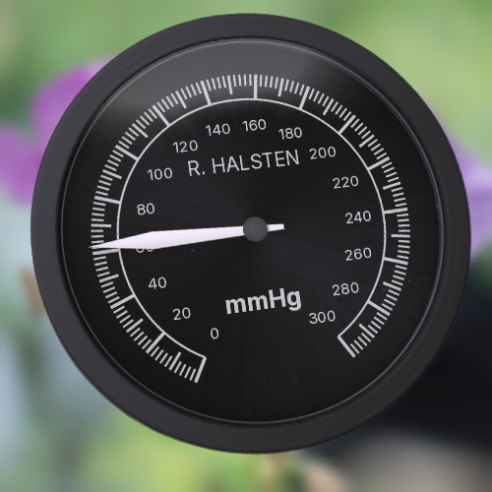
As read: 62 mmHg
